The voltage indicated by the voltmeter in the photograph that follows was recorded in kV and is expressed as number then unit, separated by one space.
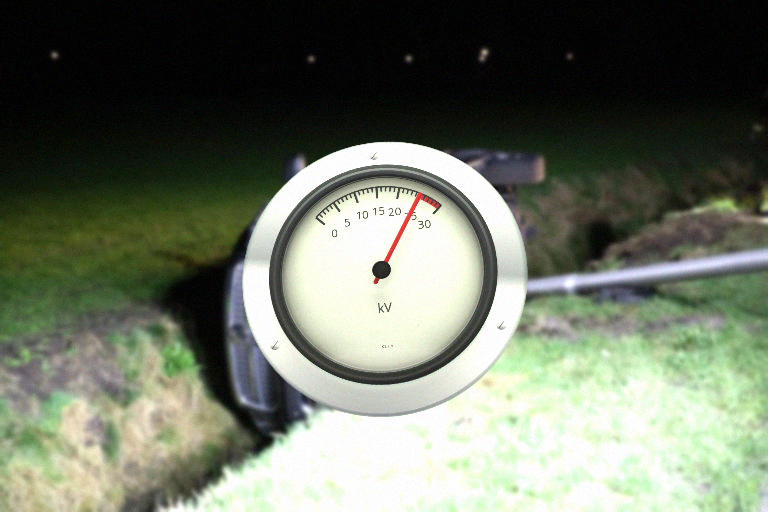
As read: 25 kV
